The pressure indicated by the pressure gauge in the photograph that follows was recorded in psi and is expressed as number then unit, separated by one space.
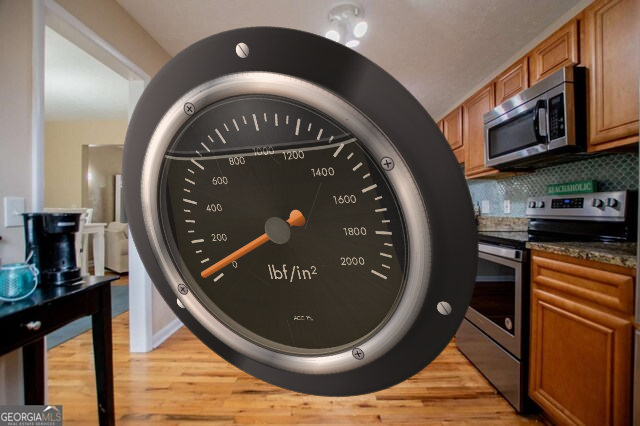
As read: 50 psi
